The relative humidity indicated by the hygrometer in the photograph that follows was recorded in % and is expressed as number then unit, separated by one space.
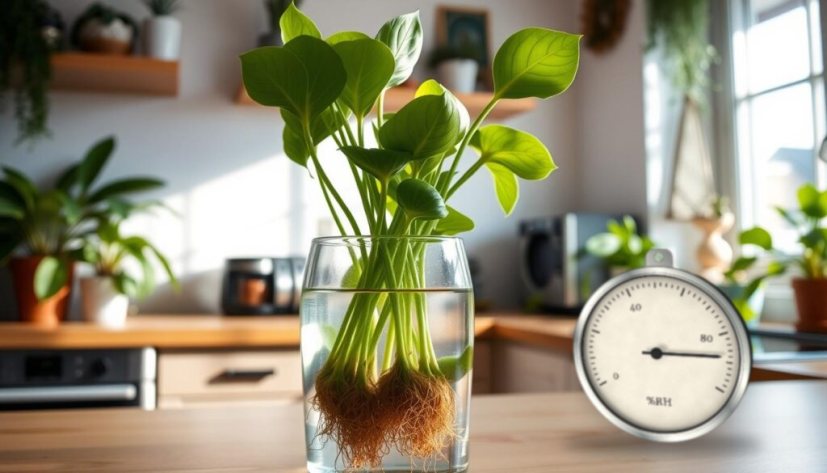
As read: 88 %
